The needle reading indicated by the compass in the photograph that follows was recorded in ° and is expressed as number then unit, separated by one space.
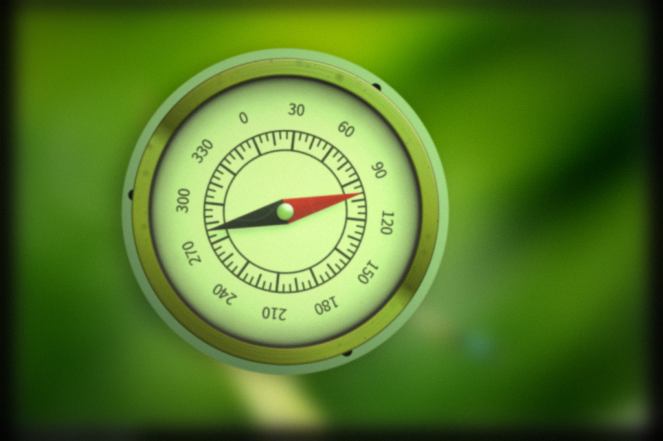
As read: 100 °
